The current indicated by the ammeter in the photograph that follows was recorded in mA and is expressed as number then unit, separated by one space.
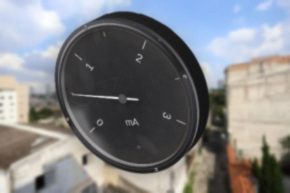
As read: 0.5 mA
